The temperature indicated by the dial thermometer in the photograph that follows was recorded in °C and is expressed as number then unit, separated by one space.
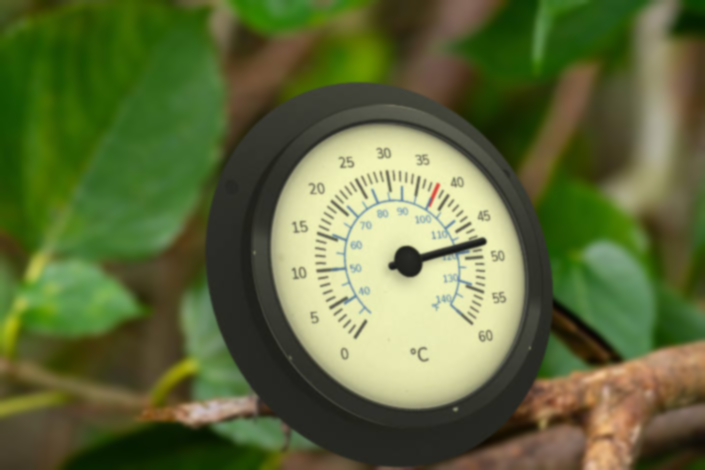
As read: 48 °C
